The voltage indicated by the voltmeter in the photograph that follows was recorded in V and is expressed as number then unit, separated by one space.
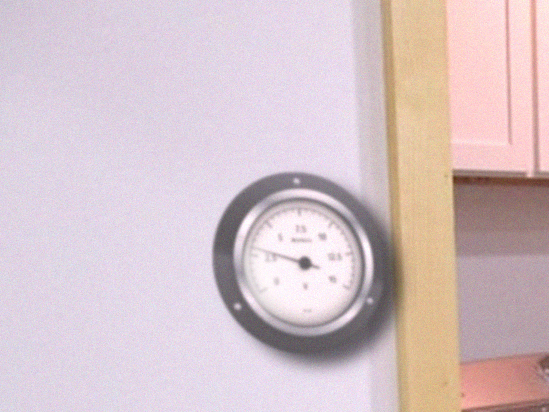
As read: 3 V
